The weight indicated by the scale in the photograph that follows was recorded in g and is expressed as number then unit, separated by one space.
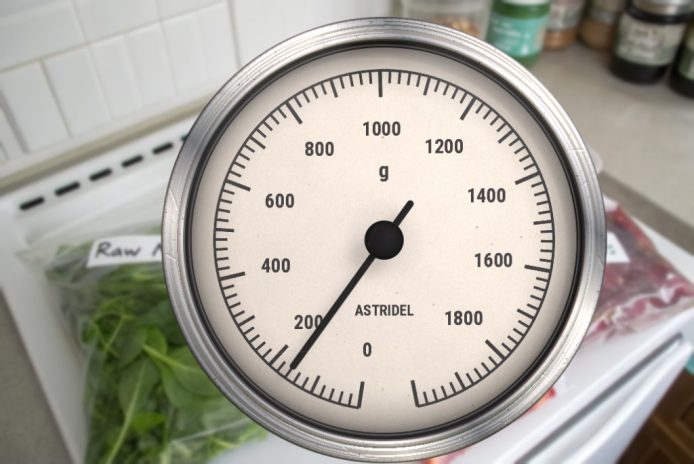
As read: 160 g
